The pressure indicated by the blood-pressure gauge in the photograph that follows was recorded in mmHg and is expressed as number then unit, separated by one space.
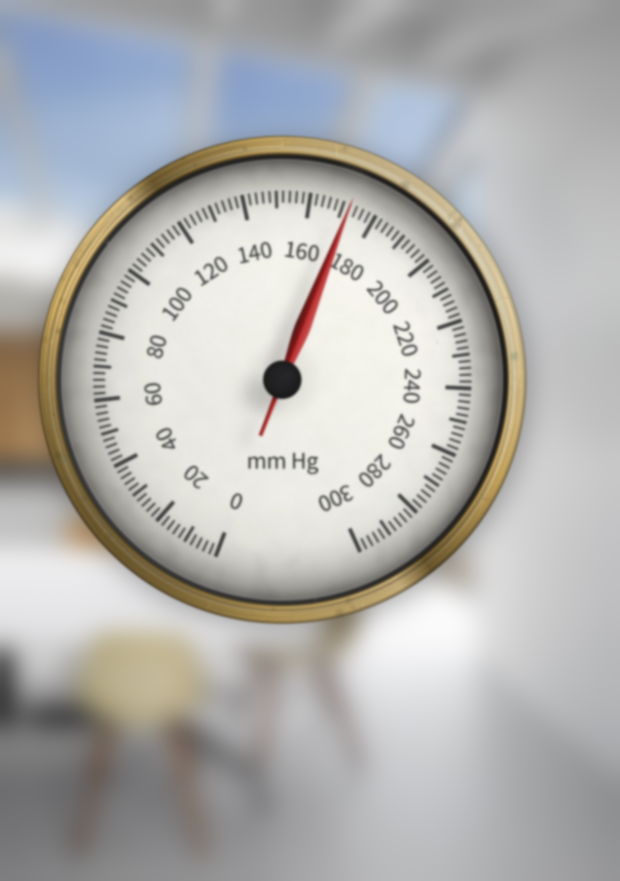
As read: 172 mmHg
